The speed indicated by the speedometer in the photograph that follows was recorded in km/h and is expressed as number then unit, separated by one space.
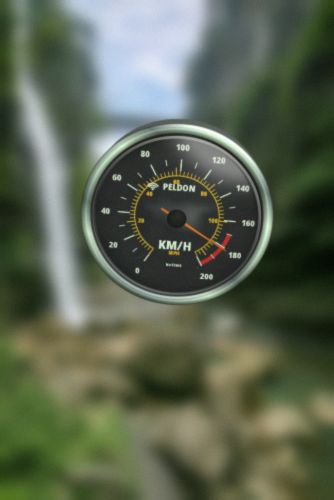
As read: 180 km/h
